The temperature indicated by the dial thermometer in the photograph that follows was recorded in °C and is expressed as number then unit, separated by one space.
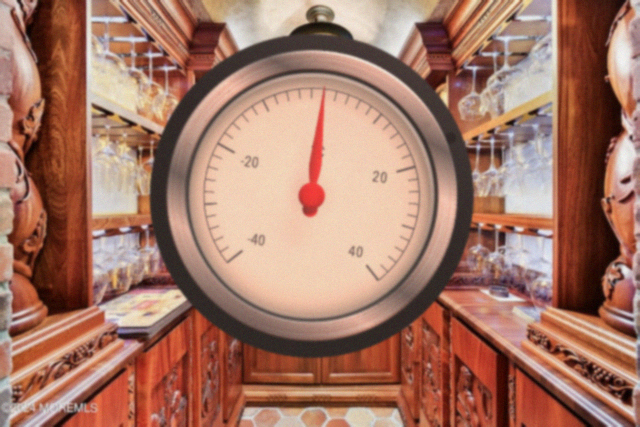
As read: 0 °C
